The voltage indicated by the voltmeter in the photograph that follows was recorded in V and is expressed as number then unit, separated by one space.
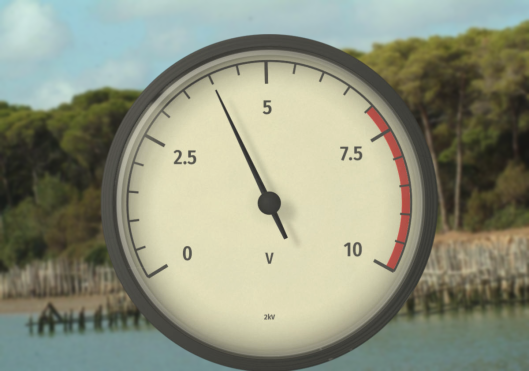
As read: 4 V
